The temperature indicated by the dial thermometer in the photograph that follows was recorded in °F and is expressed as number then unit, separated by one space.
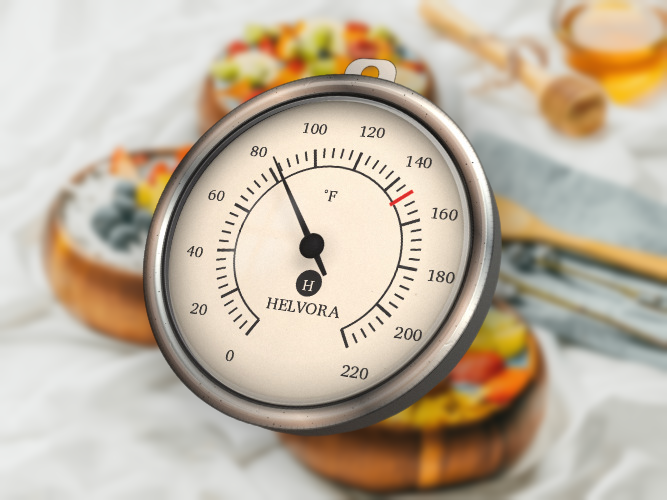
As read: 84 °F
